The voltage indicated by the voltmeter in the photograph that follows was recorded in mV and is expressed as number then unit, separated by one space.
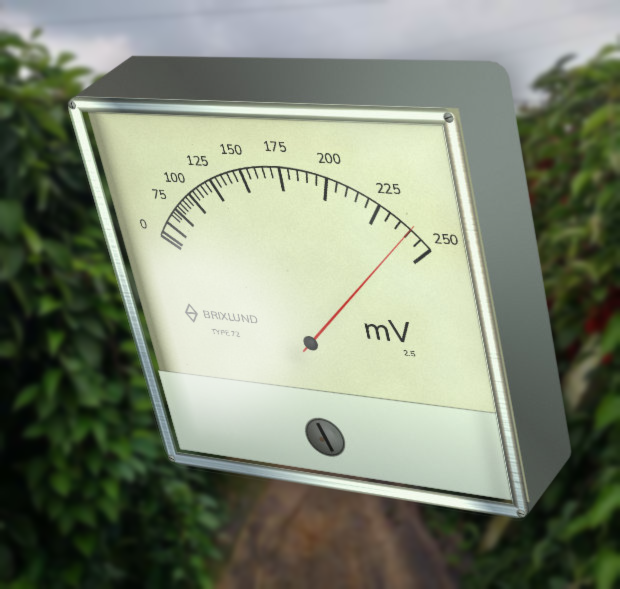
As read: 240 mV
